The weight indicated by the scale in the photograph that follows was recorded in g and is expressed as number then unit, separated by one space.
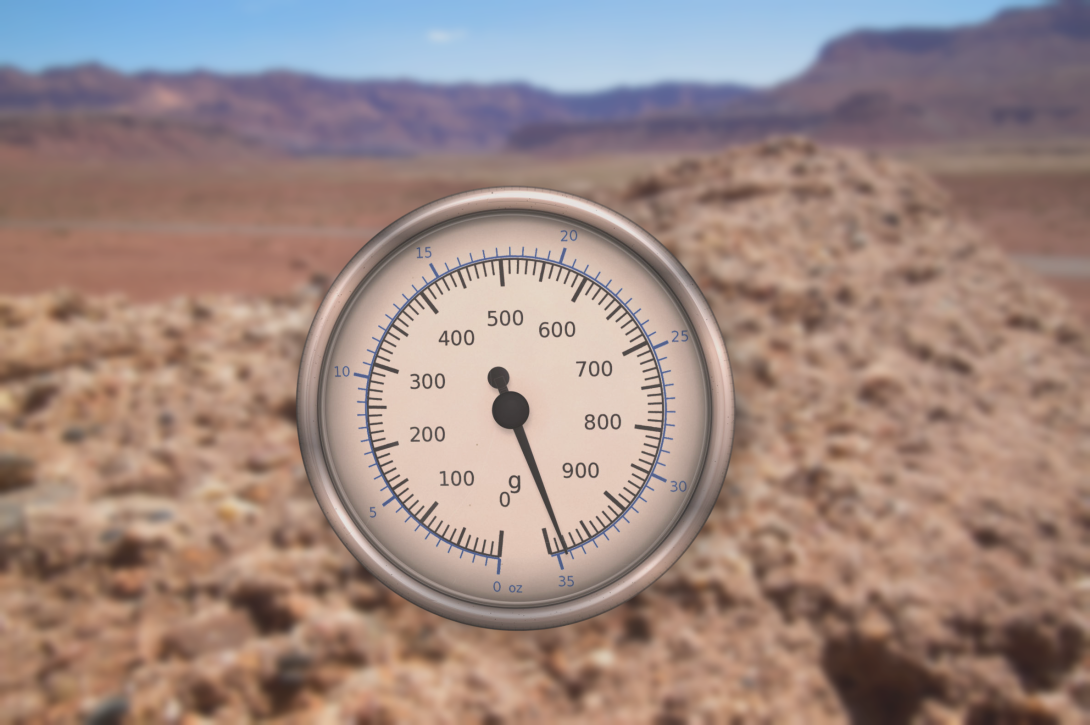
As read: 980 g
